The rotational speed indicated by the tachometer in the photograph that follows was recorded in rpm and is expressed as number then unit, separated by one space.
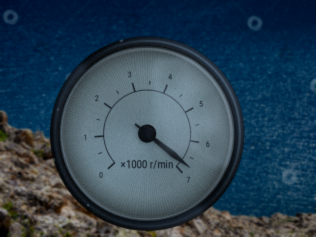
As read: 6750 rpm
